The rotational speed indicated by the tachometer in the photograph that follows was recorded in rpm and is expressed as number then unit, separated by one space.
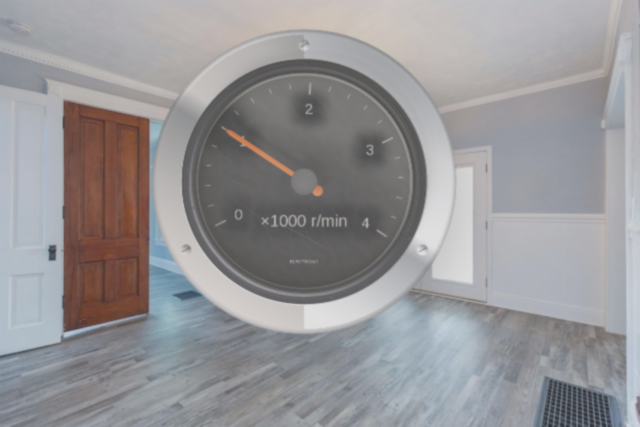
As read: 1000 rpm
